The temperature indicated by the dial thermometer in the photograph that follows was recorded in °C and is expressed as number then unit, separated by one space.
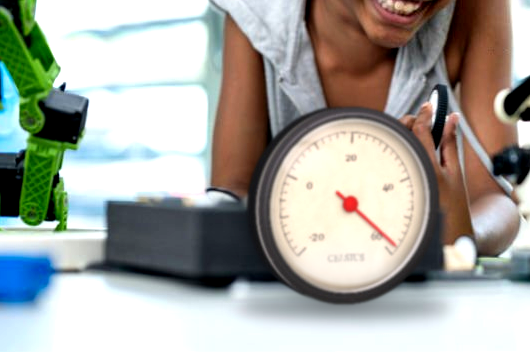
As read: 58 °C
